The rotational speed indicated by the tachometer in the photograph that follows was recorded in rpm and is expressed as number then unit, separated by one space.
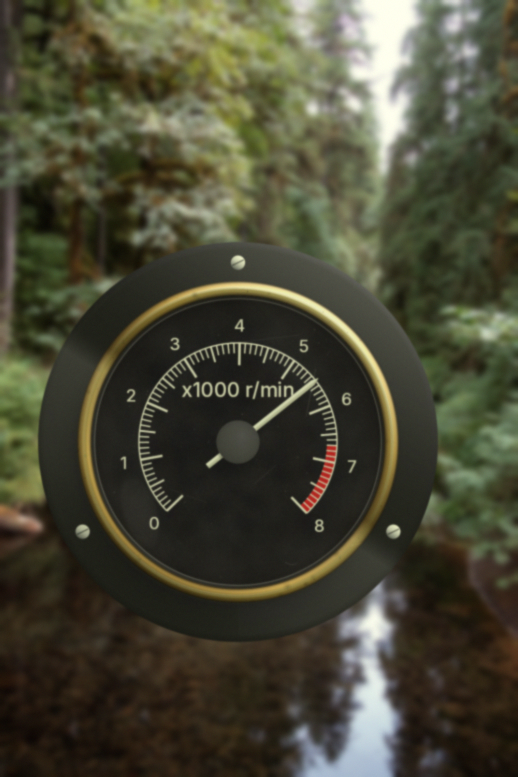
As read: 5500 rpm
